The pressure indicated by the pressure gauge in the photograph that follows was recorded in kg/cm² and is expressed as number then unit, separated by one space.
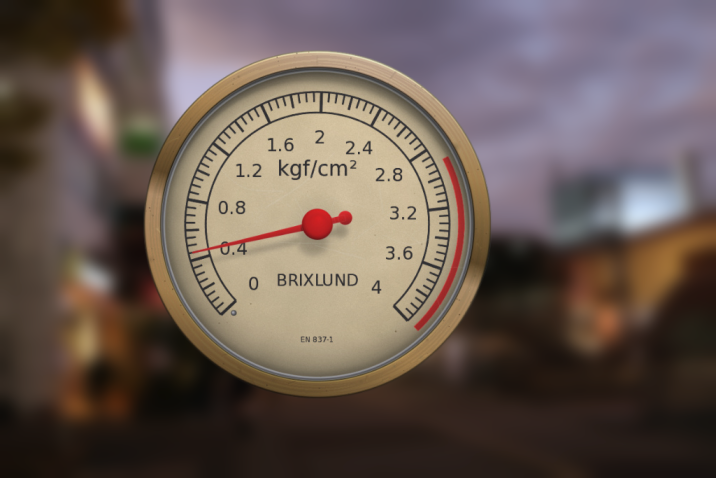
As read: 0.45 kg/cm²
